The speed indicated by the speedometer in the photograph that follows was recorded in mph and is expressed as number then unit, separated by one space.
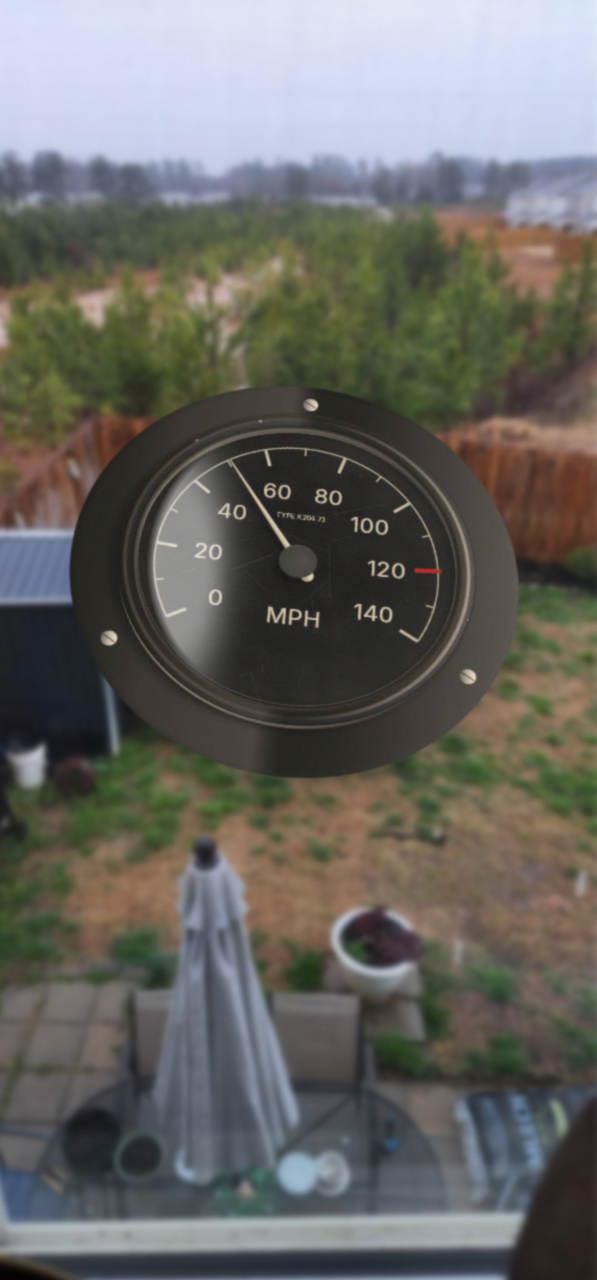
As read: 50 mph
